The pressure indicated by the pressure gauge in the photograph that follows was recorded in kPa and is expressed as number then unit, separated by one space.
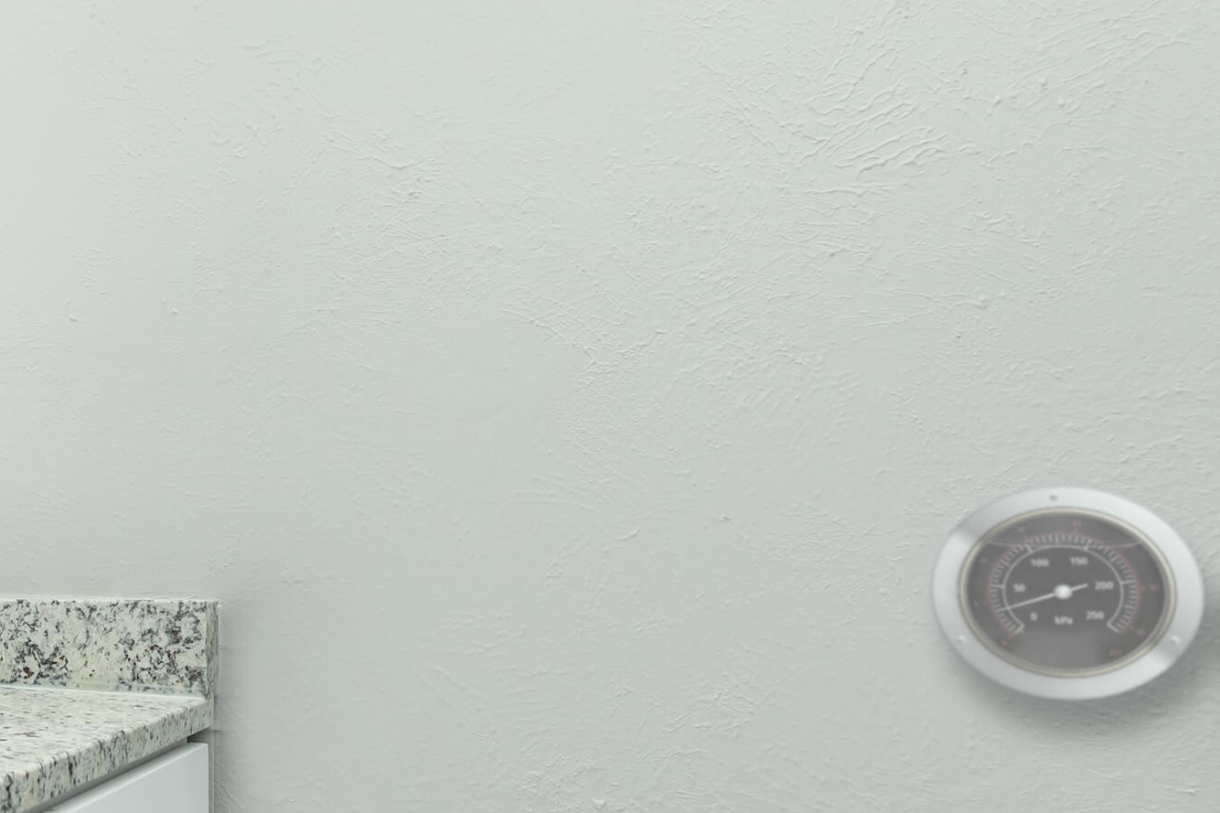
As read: 25 kPa
